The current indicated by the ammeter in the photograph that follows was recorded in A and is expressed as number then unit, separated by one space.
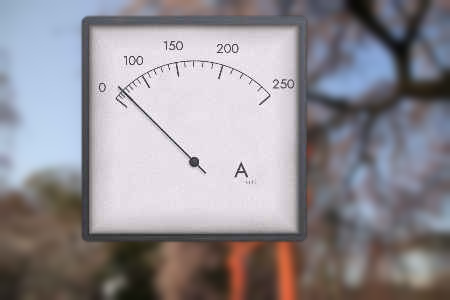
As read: 50 A
